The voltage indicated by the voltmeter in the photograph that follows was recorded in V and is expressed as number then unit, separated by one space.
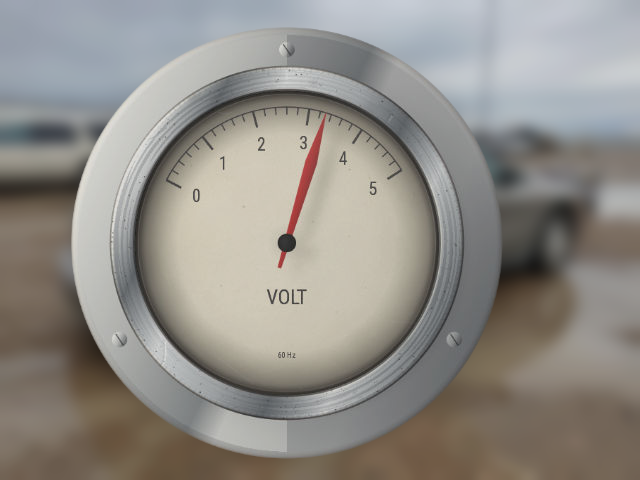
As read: 3.3 V
